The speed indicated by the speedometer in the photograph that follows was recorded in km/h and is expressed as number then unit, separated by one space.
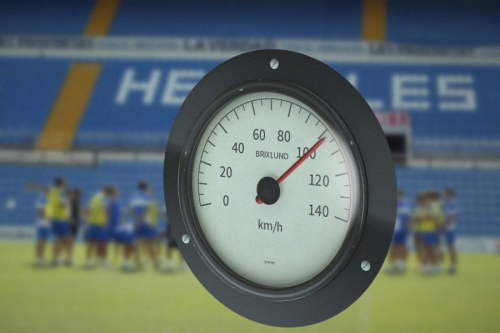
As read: 102.5 km/h
